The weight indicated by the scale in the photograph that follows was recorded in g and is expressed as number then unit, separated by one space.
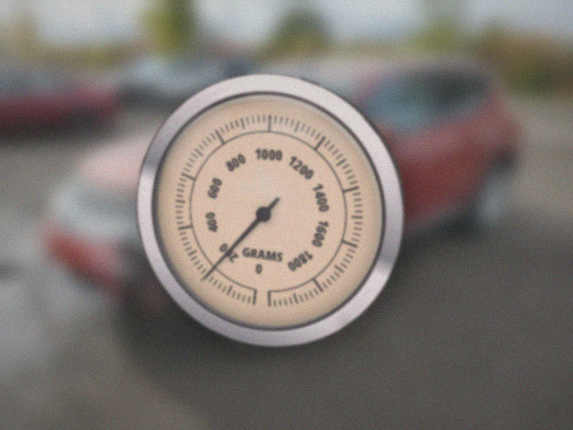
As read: 200 g
